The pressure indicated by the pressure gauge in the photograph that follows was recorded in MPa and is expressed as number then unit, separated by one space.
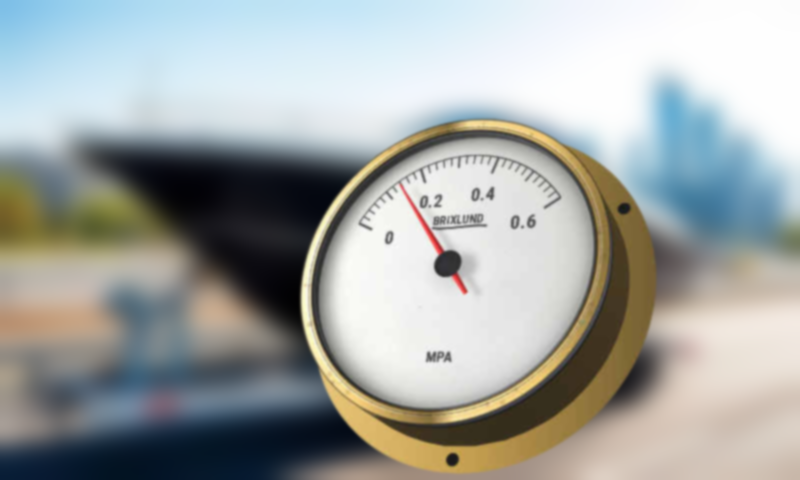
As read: 0.14 MPa
